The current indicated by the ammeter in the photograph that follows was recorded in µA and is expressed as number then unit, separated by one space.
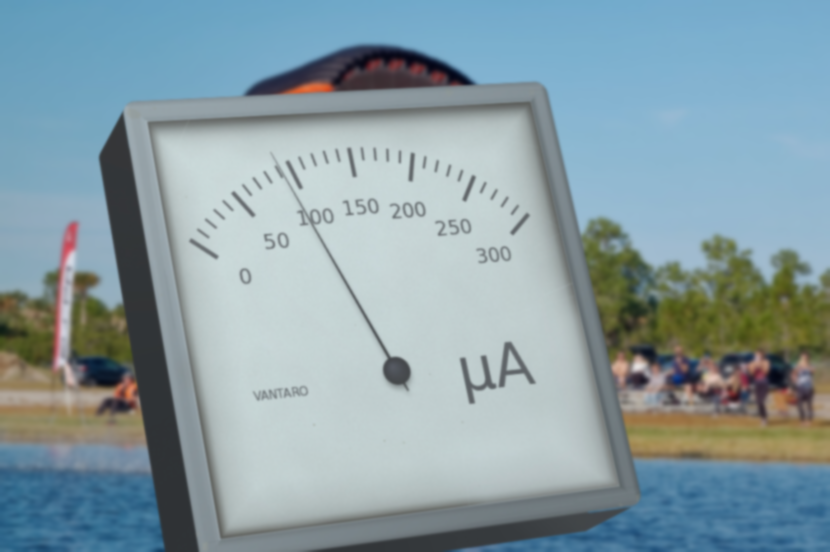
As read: 90 µA
